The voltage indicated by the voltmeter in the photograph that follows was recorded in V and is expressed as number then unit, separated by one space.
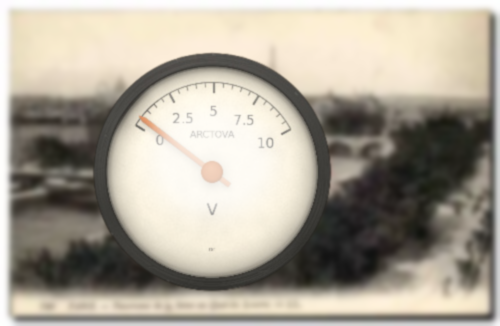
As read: 0.5 V
